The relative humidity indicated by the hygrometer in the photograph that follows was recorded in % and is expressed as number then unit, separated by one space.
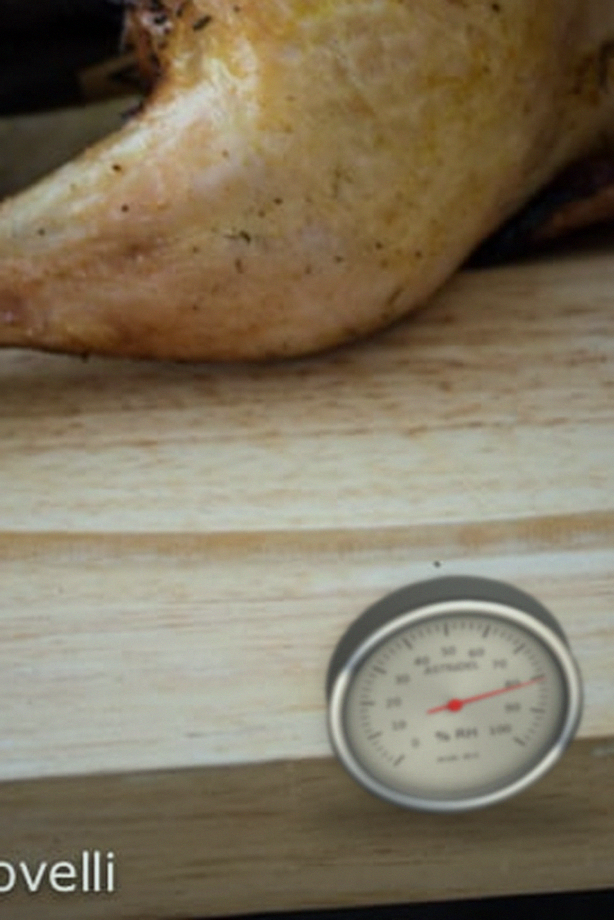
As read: 80 %
